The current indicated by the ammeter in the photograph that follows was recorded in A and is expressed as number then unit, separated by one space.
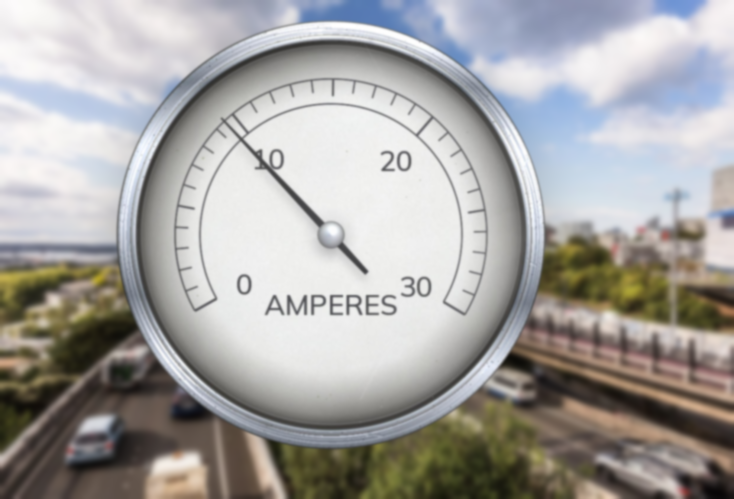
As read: 9.5 A
